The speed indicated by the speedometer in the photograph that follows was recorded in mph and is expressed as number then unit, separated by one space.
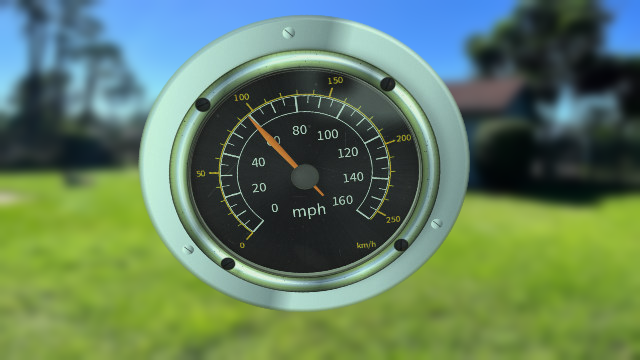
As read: 60 mph
